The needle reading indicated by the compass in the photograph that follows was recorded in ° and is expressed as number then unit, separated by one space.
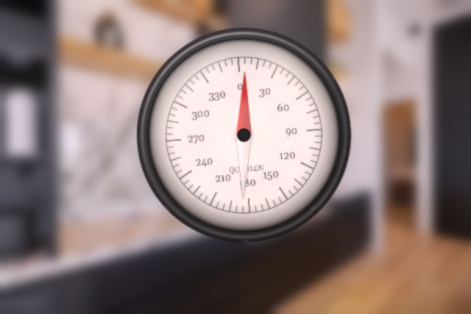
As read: 5 °
